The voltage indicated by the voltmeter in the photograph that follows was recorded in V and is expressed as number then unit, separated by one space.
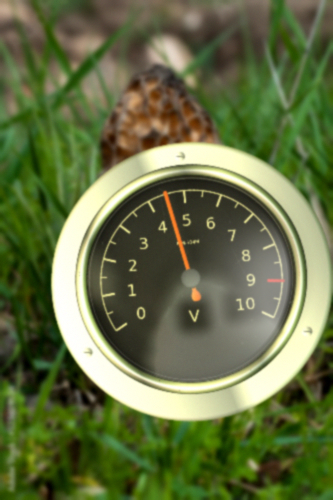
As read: 4.5 V
